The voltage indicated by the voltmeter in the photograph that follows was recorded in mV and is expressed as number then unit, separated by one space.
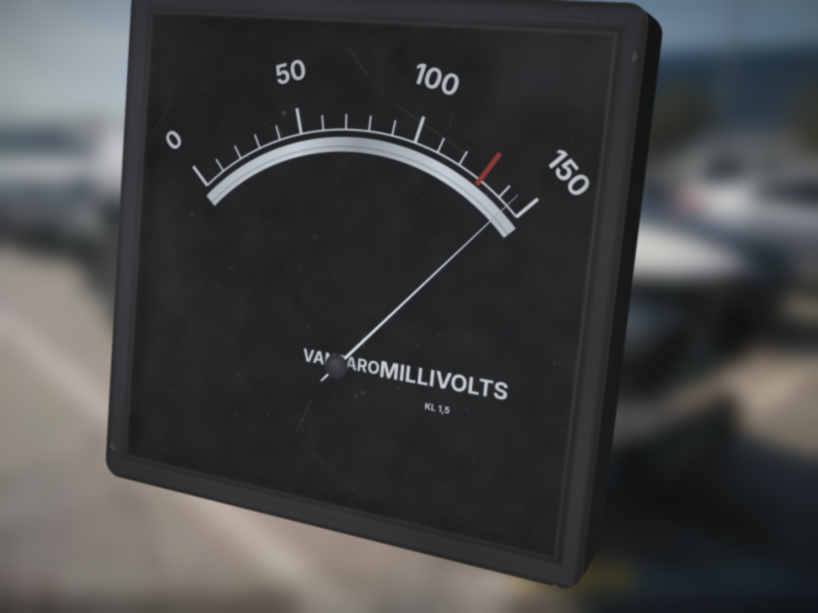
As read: 145 mV
